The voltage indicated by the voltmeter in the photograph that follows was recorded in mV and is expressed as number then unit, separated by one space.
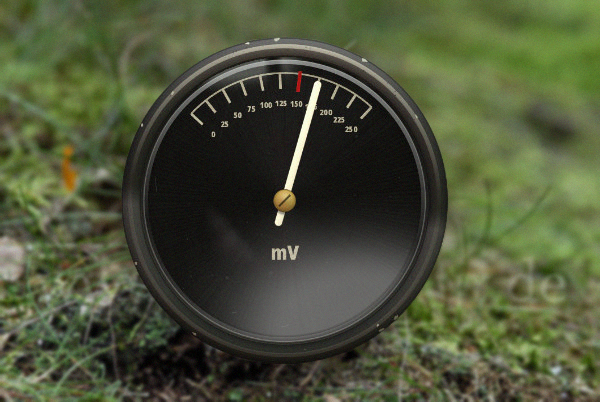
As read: 175 mV
